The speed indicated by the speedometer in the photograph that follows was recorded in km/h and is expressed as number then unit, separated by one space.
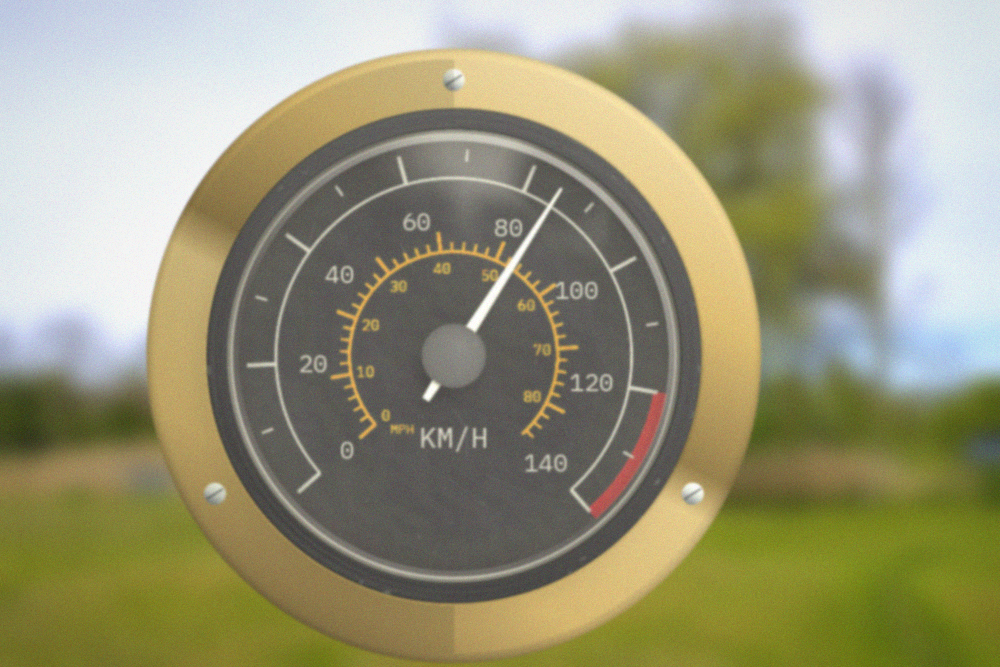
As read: 85 km/h
